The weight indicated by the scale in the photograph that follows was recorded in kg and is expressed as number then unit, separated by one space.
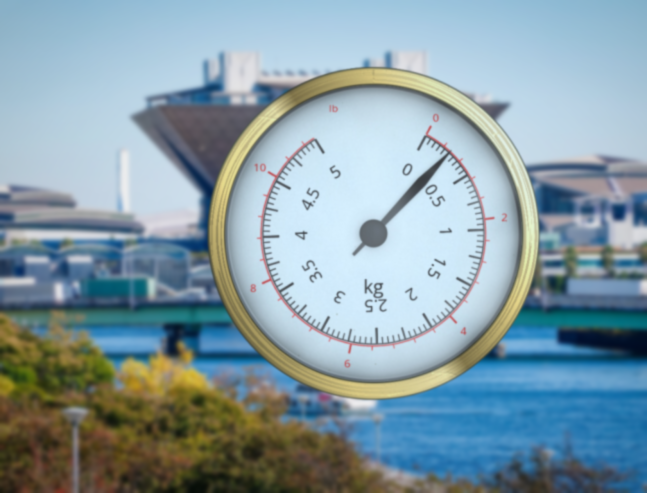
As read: 0.25 kg
